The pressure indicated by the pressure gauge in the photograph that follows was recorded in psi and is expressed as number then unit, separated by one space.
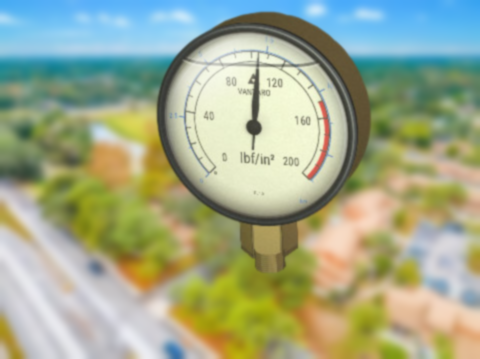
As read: 105 psi
